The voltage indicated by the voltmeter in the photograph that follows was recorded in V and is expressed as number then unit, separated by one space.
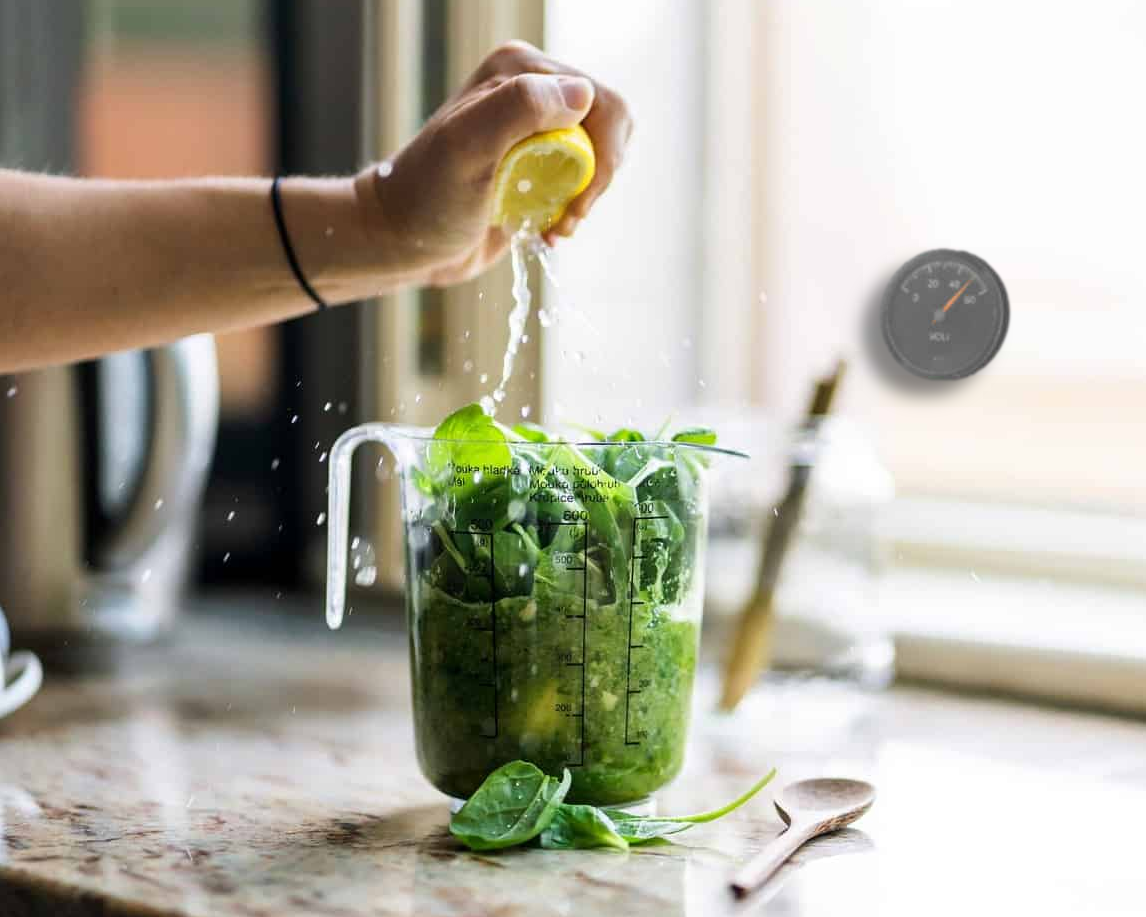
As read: 50 V
